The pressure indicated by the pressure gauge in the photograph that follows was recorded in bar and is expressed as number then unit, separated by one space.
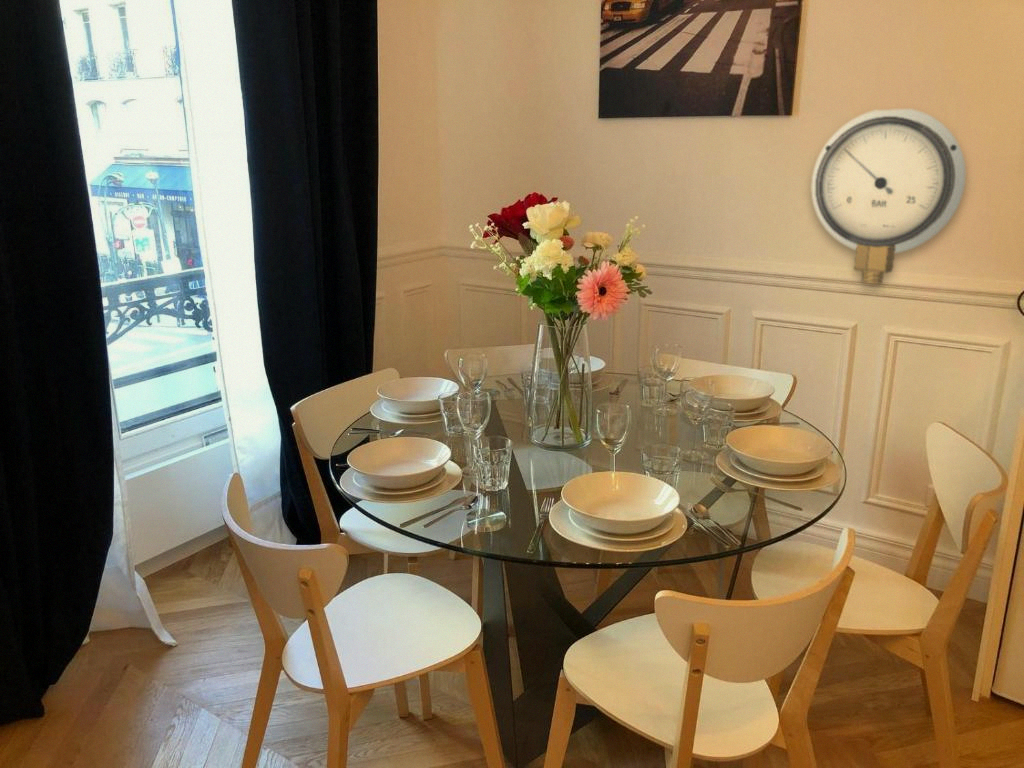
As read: 7.5 bar
